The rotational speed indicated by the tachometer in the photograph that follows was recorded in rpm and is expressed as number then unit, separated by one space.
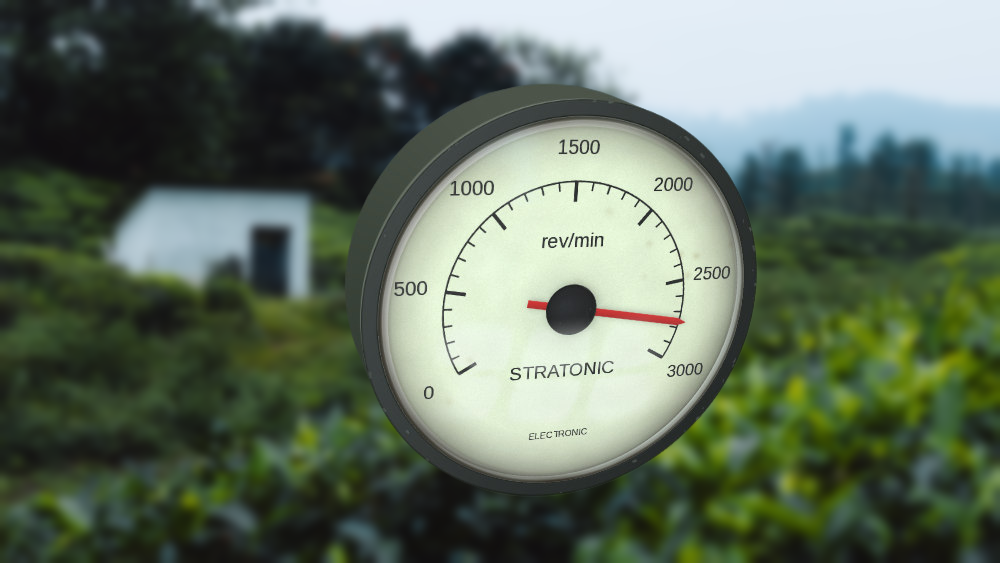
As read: 2750 rpm
